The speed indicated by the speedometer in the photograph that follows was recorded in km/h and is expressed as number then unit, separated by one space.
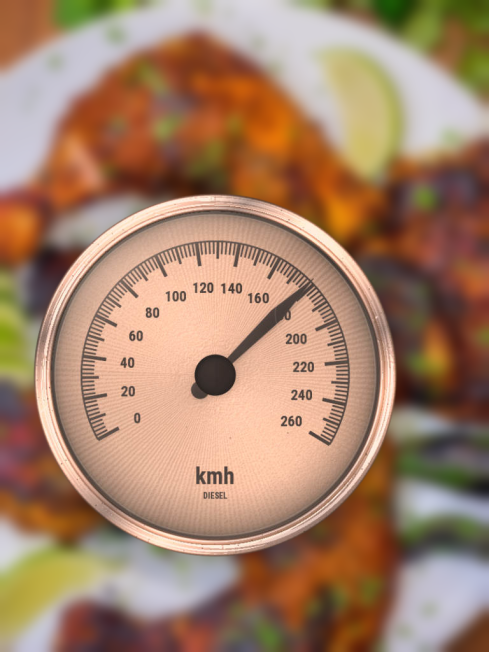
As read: 178 km/h
